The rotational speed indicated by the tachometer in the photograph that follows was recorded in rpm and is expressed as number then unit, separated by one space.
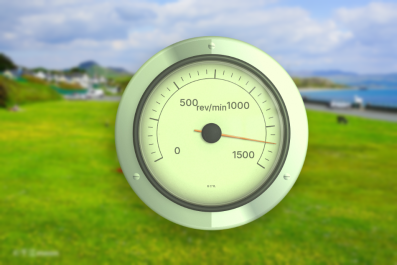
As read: 1350 rpm
